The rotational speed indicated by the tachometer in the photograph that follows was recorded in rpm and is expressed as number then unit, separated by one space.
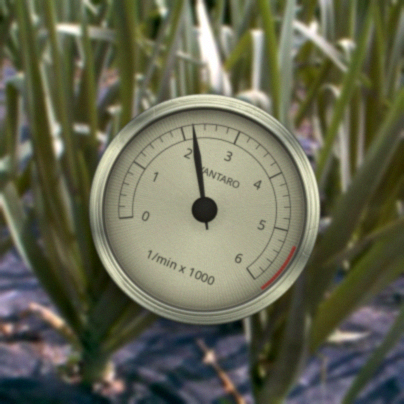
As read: 2200 rpm
